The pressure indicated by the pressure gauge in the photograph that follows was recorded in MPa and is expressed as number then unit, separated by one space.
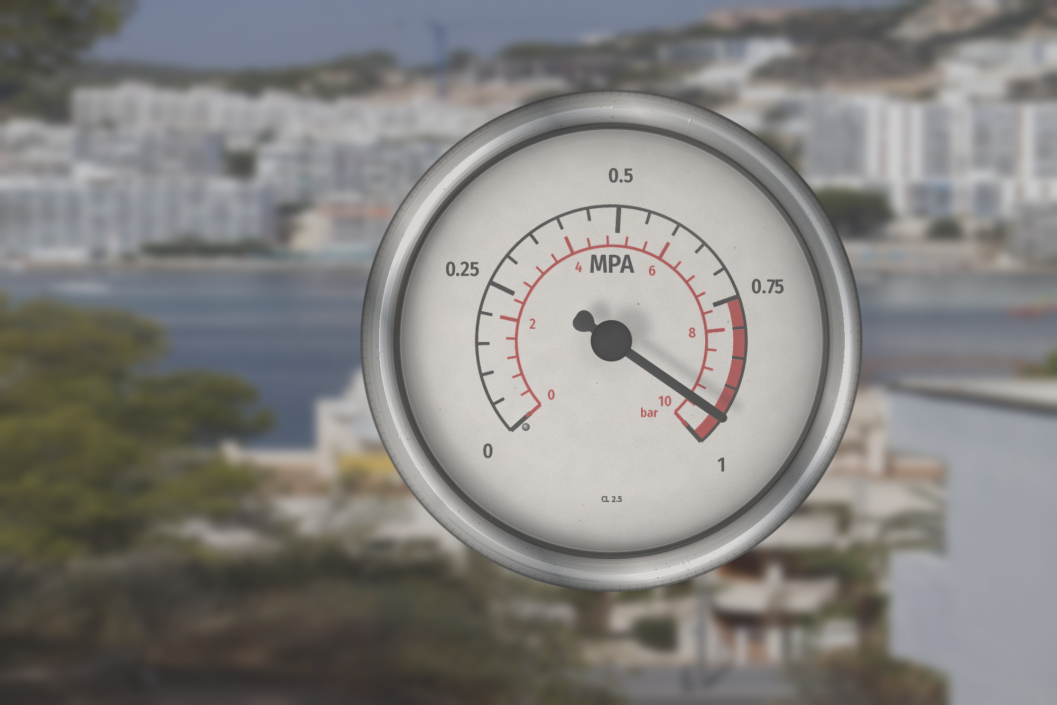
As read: 0.95 MPa
